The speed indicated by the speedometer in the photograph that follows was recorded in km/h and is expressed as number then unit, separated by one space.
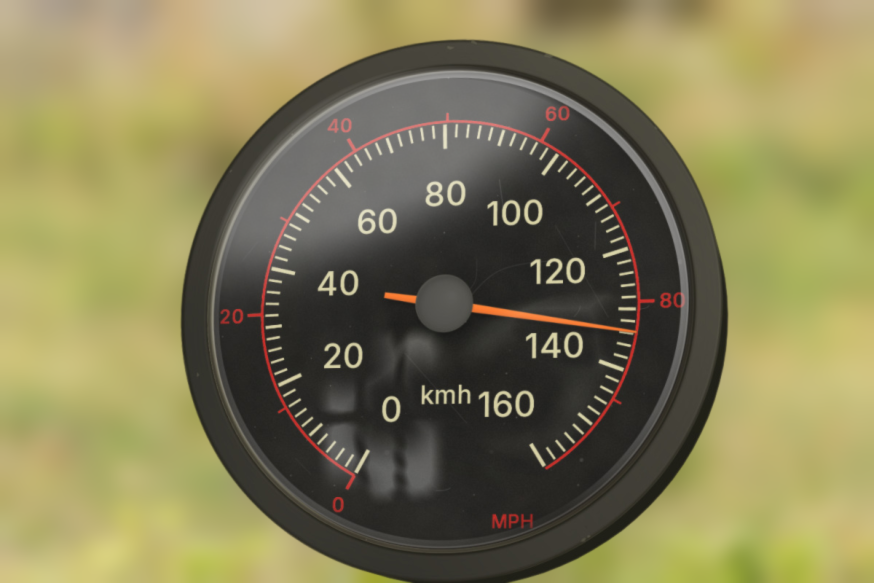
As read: 134 km/h
